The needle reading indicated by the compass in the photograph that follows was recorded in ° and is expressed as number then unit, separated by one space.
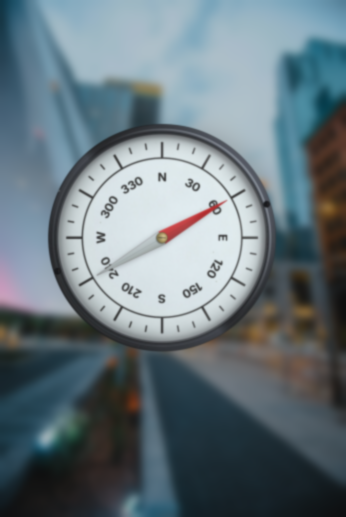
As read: 60 °
